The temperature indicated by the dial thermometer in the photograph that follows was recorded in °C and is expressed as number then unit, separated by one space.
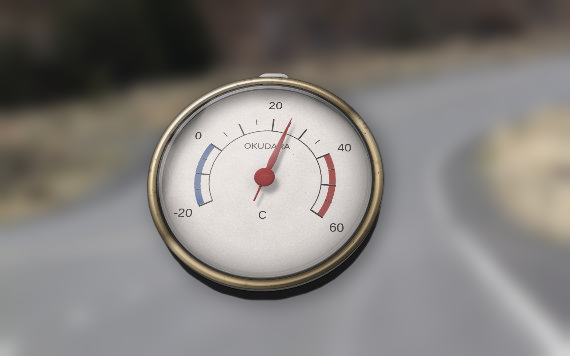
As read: 25 °C
